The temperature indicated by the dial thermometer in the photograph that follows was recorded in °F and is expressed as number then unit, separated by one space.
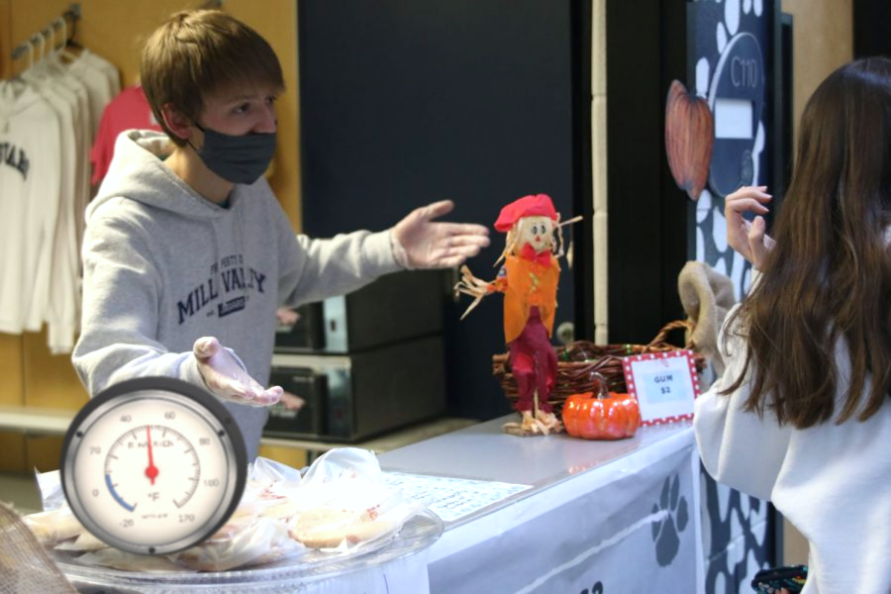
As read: 50 °F
